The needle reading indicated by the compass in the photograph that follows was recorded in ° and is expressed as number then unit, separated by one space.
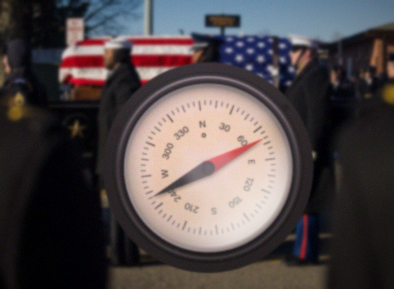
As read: 70 °
